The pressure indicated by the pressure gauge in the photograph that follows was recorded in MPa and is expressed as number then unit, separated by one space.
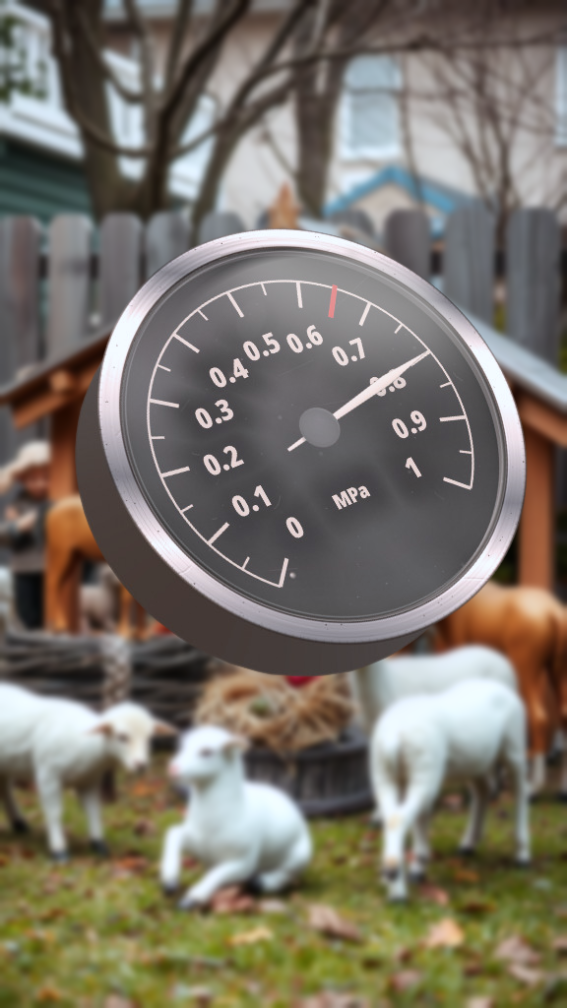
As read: 0.8 MPa
